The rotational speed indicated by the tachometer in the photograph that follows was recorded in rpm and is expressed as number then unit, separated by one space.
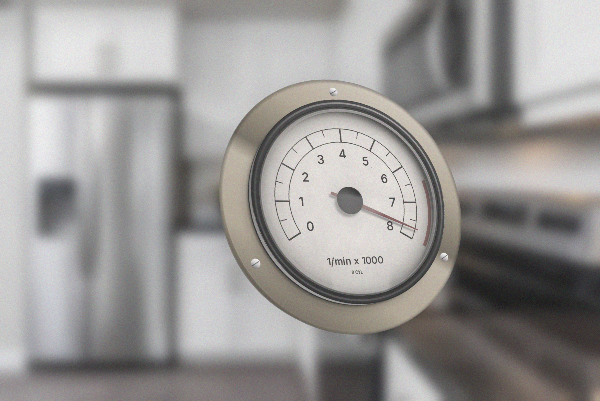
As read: 7750 rpm
